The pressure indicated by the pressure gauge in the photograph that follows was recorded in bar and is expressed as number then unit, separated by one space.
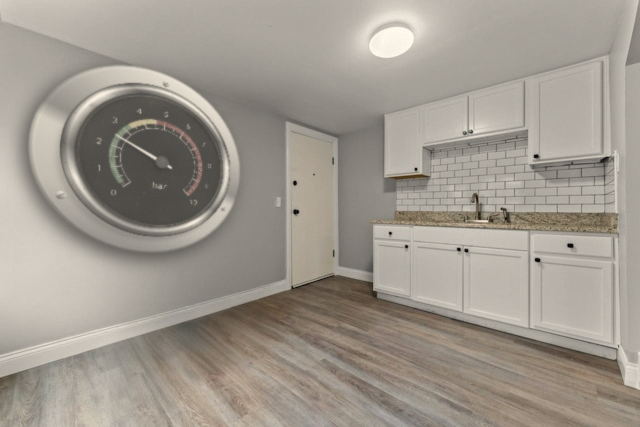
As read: 2.5 bar
